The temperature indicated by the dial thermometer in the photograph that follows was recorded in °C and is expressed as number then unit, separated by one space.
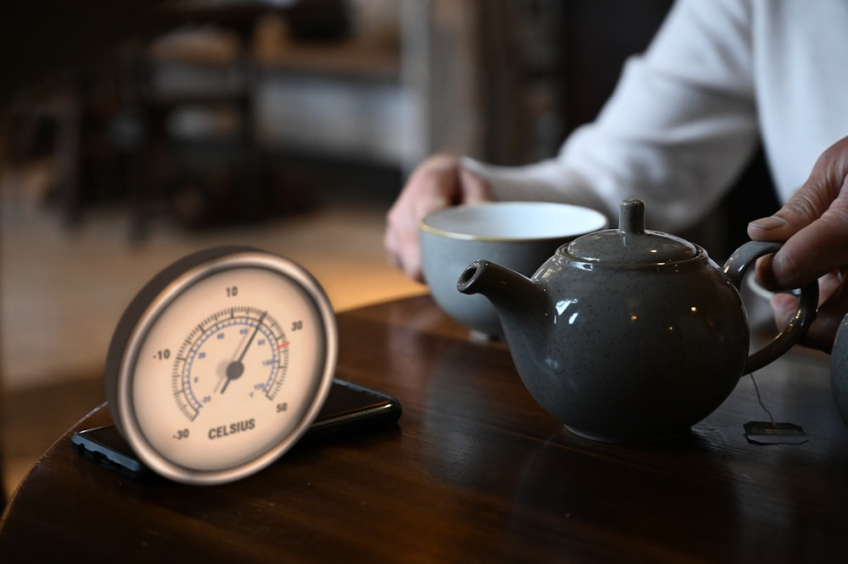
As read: 20 °C
